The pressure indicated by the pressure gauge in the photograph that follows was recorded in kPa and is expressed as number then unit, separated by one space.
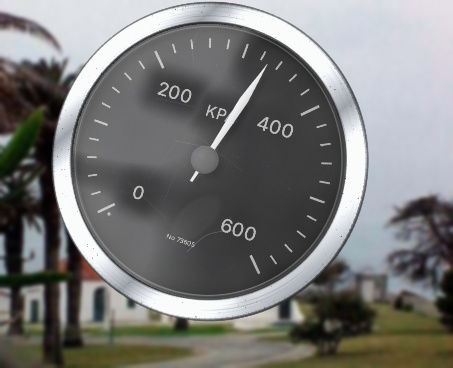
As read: 330 kPa
